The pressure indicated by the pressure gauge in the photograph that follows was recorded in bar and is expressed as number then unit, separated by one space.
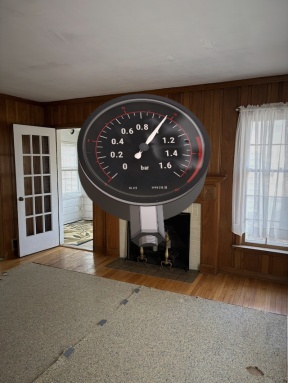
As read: 1 bar
